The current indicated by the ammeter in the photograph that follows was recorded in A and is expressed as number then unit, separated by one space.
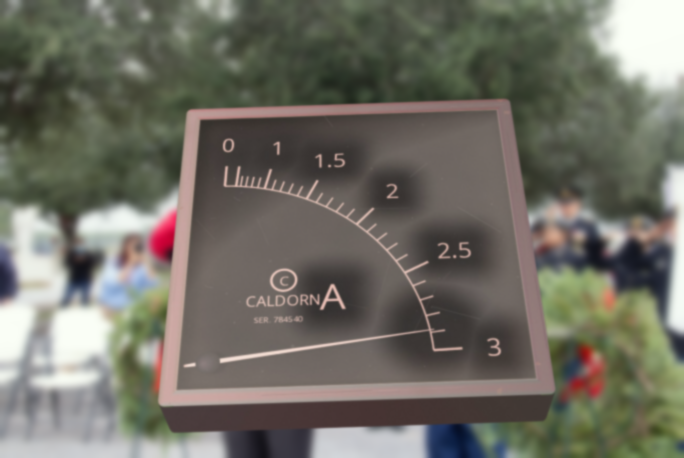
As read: 2.9 A
